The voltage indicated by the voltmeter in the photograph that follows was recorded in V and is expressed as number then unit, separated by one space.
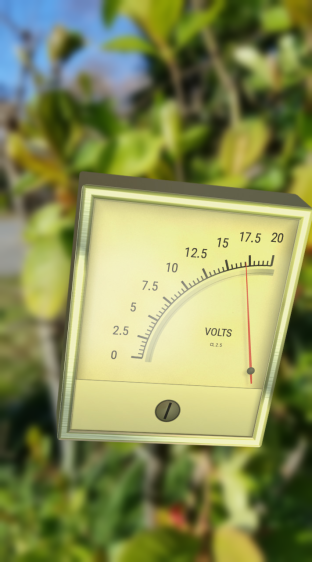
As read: 17 V
